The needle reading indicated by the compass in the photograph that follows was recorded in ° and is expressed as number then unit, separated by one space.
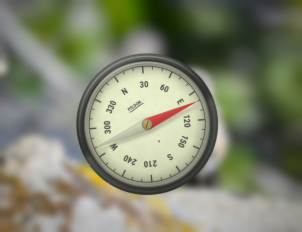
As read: 100 °
